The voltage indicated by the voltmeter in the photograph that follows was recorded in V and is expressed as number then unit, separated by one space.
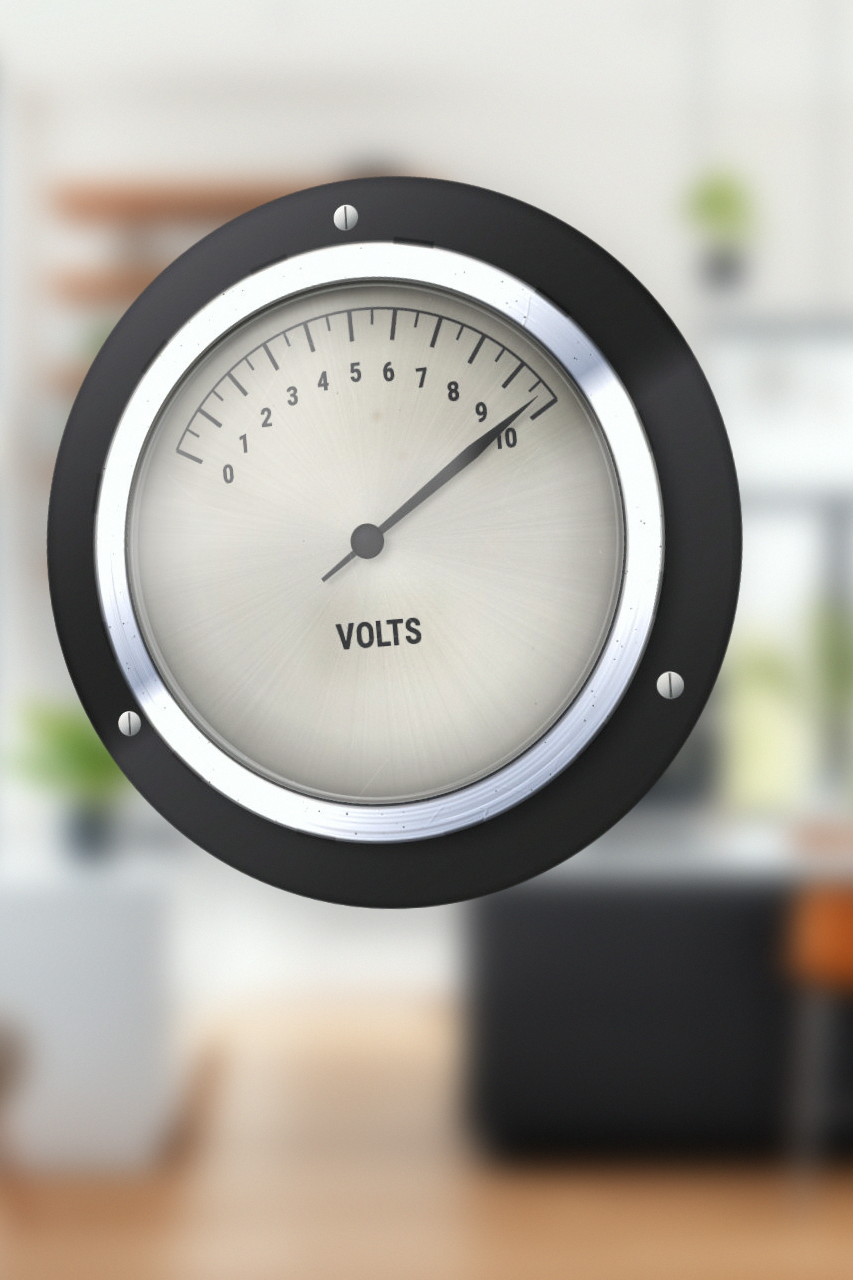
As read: 9.75 V
